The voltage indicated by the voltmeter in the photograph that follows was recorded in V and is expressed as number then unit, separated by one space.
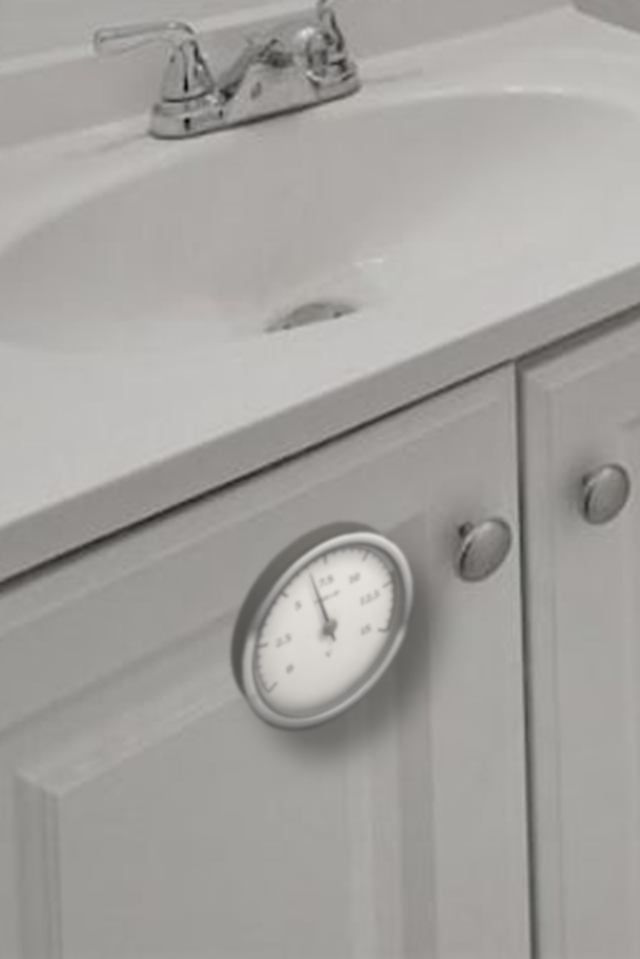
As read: 6.5 V
